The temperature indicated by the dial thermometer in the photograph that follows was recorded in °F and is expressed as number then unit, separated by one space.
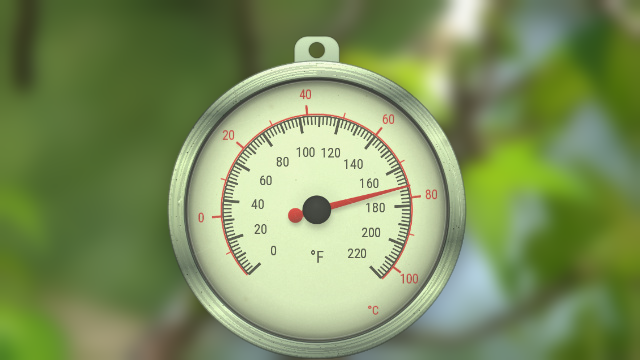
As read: 170 °F
